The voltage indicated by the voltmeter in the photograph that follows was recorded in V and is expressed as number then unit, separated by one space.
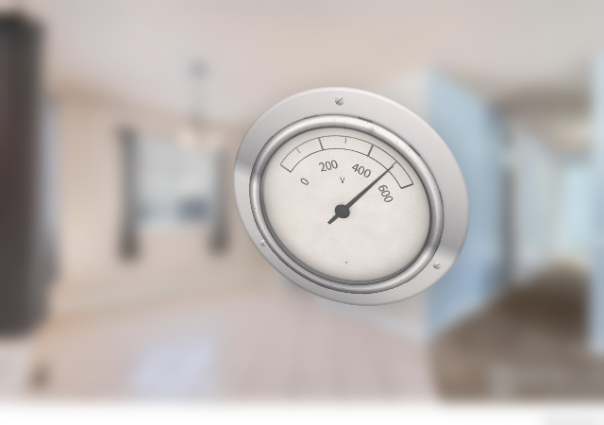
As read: 500 V
